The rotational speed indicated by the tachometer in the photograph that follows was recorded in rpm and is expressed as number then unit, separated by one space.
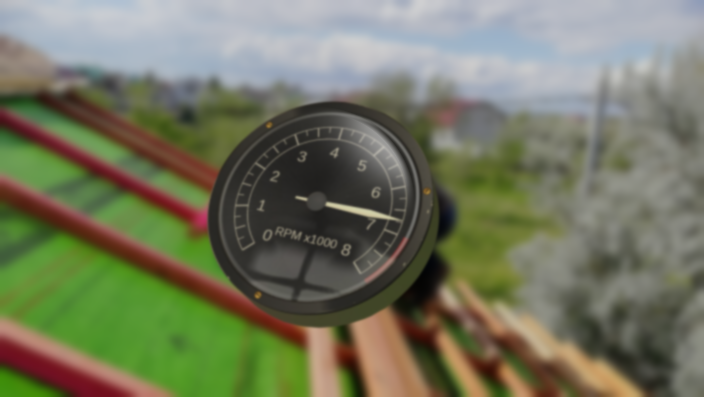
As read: 6750 rpm
